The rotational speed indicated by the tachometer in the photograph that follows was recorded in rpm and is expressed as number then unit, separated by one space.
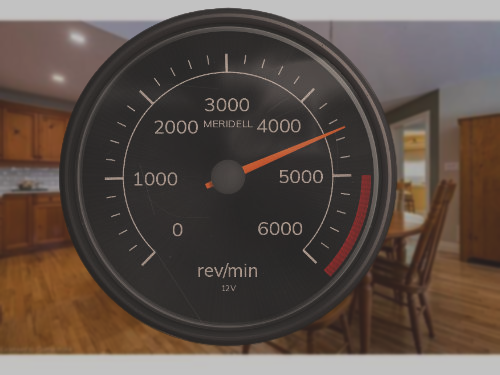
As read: 4500 rpm
